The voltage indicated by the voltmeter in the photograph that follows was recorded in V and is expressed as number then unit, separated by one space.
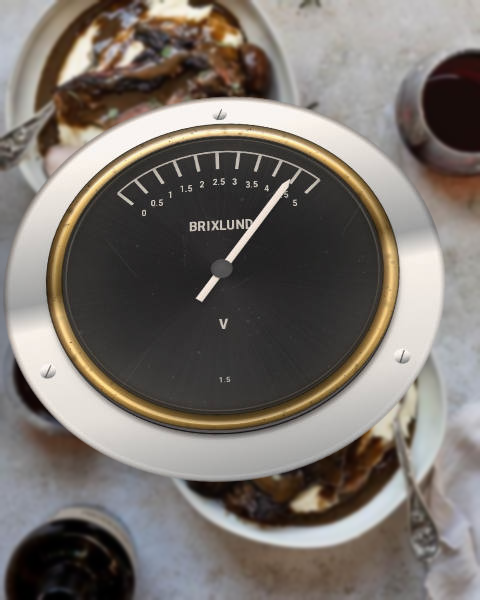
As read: 4.5 V
